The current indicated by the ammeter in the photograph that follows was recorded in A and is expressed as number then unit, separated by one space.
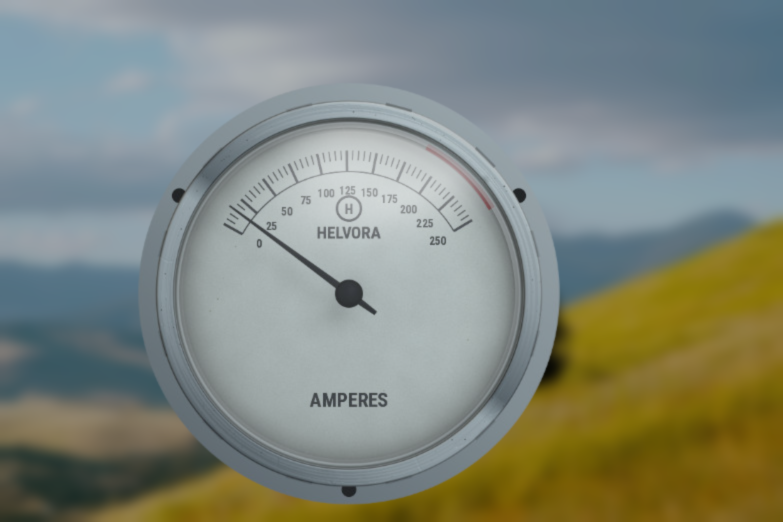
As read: 15 A
